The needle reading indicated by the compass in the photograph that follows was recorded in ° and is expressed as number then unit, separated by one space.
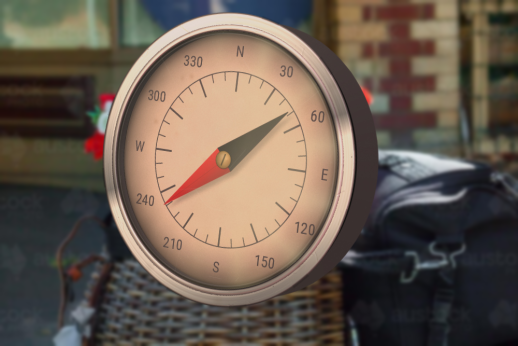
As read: 230 °
